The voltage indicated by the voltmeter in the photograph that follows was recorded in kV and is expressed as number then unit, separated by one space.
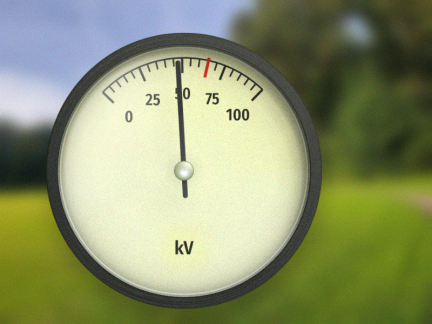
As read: 47.5 kV
